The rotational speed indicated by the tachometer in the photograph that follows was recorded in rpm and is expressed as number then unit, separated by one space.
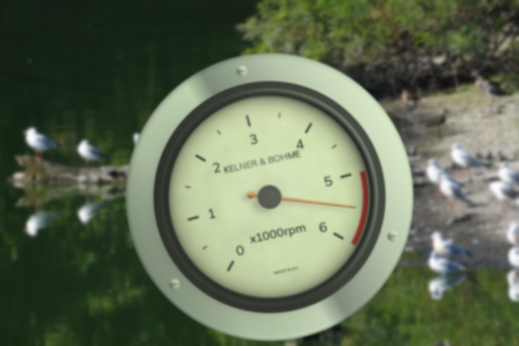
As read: 5500 rpm
